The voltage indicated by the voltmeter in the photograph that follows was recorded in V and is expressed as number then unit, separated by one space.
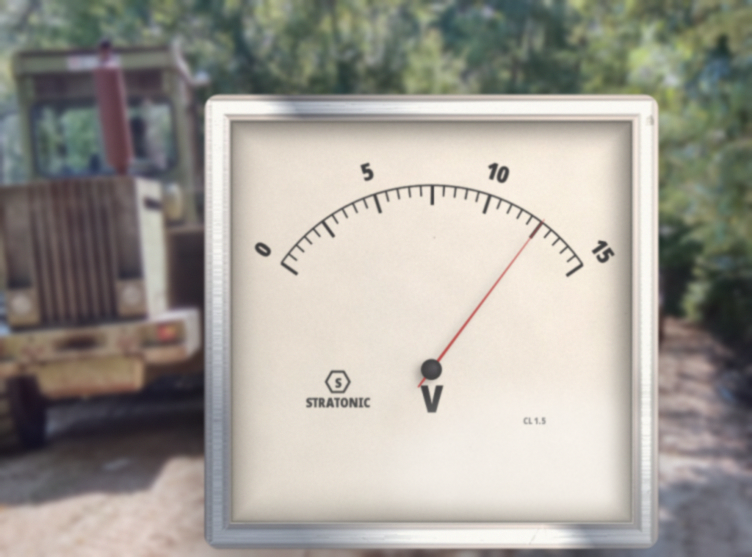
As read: 12.5 V
